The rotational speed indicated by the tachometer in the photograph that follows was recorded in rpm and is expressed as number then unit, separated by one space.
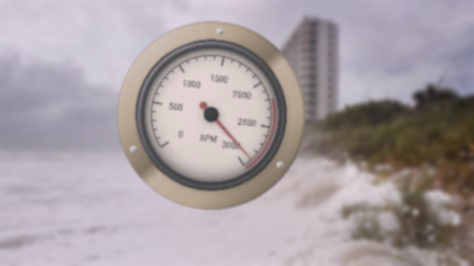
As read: 2900 rpm
